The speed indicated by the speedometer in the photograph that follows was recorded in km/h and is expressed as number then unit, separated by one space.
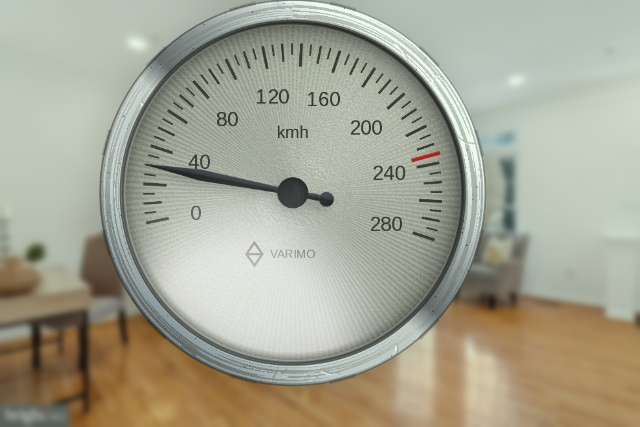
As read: 30 km/h
